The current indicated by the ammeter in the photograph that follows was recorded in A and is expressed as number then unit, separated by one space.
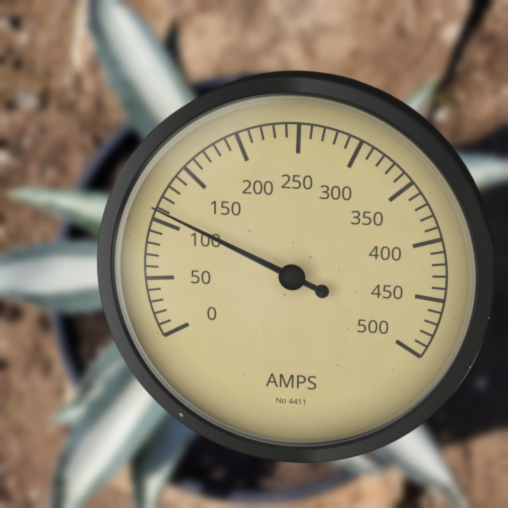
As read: 110 A
